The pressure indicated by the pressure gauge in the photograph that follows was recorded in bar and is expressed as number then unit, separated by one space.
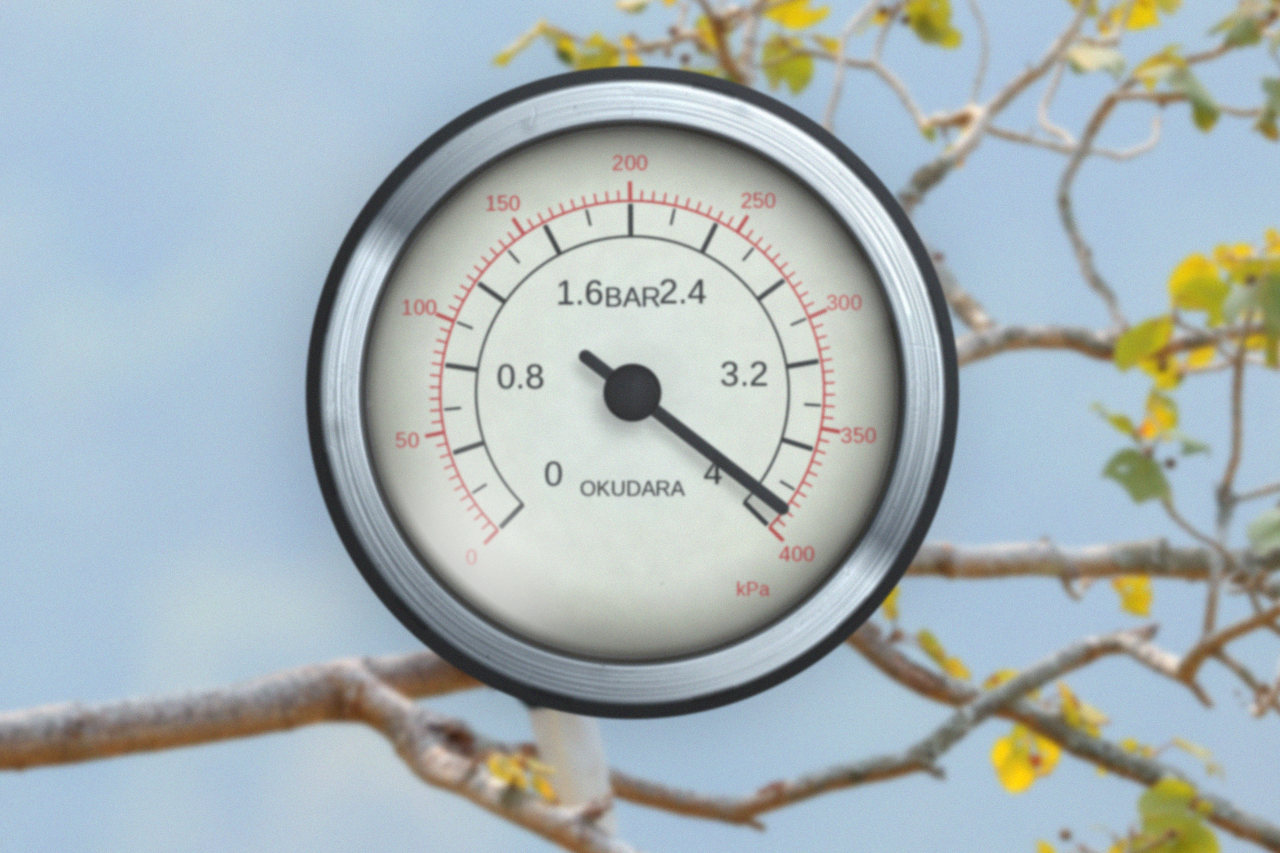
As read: 3.9 bar
